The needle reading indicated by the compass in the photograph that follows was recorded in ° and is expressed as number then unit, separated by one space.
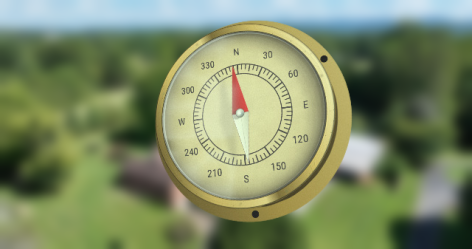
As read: 355 °
